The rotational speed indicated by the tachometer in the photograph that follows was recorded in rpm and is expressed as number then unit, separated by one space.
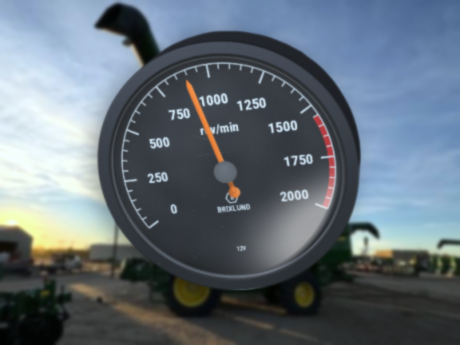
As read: 900 rpm
